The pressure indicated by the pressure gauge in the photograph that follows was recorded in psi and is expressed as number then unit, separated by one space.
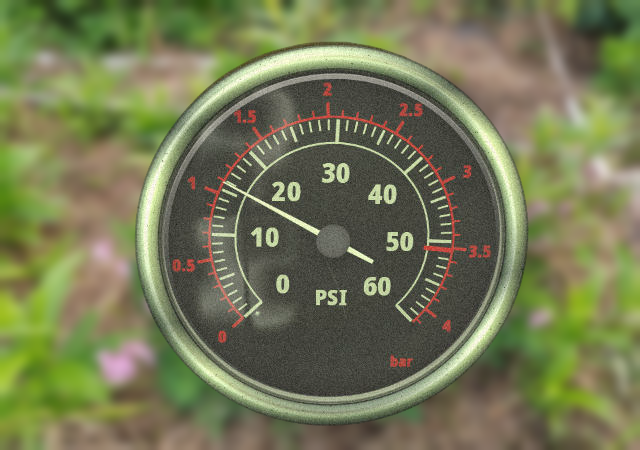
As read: 16 psi
